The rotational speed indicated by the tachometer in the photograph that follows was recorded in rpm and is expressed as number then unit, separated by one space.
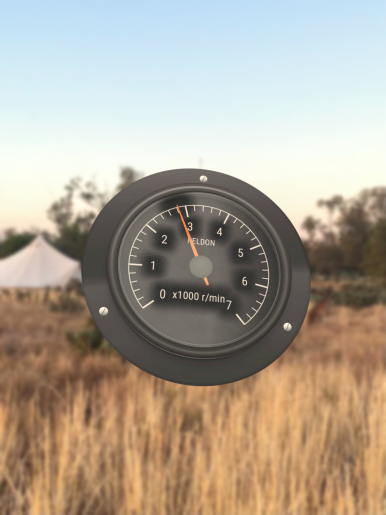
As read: 2800 rpm
